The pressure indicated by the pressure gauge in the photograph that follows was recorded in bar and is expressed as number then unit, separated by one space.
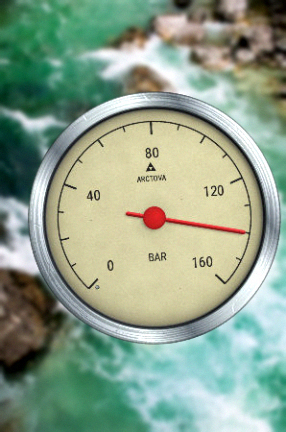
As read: 140 bar
